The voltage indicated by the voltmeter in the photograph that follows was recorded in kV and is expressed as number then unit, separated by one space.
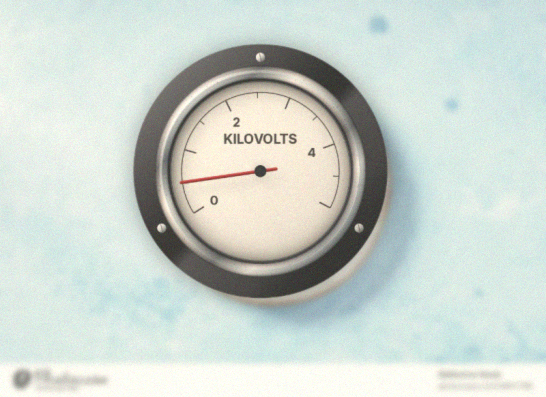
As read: 0.5 kV
